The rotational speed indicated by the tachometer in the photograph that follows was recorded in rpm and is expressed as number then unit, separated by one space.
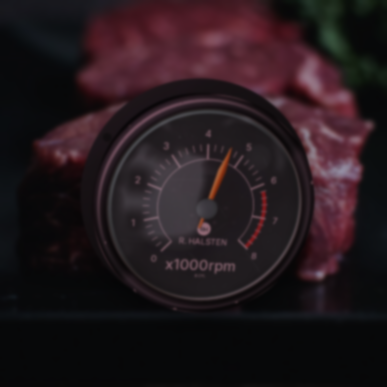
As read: 4600 rpm
